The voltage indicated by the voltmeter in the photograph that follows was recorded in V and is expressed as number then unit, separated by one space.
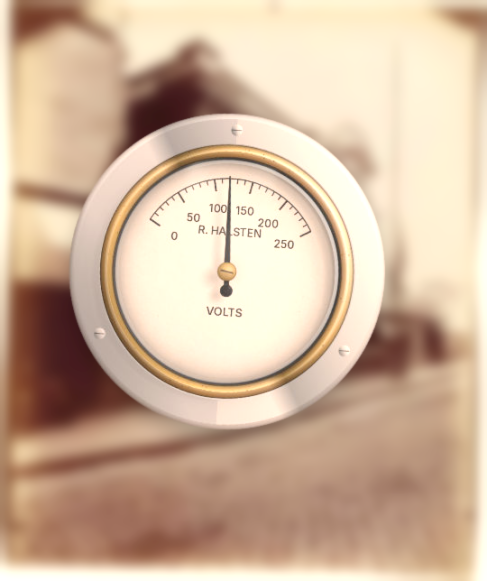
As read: 120 V
